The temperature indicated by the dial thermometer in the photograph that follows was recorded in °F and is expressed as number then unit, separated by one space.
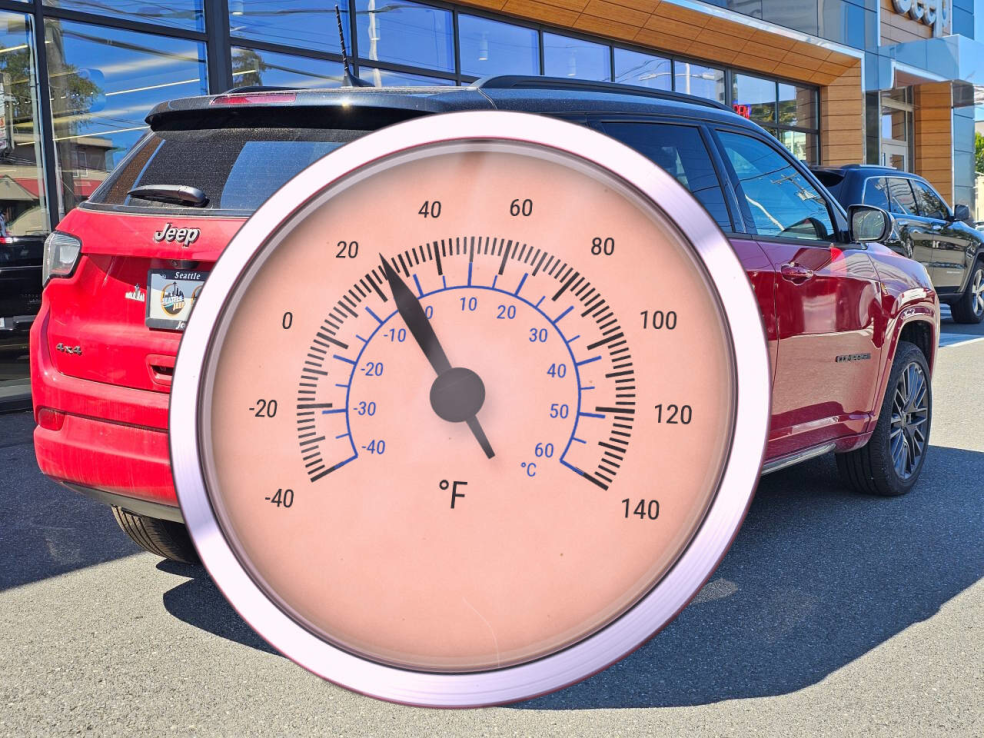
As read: 26 °F
